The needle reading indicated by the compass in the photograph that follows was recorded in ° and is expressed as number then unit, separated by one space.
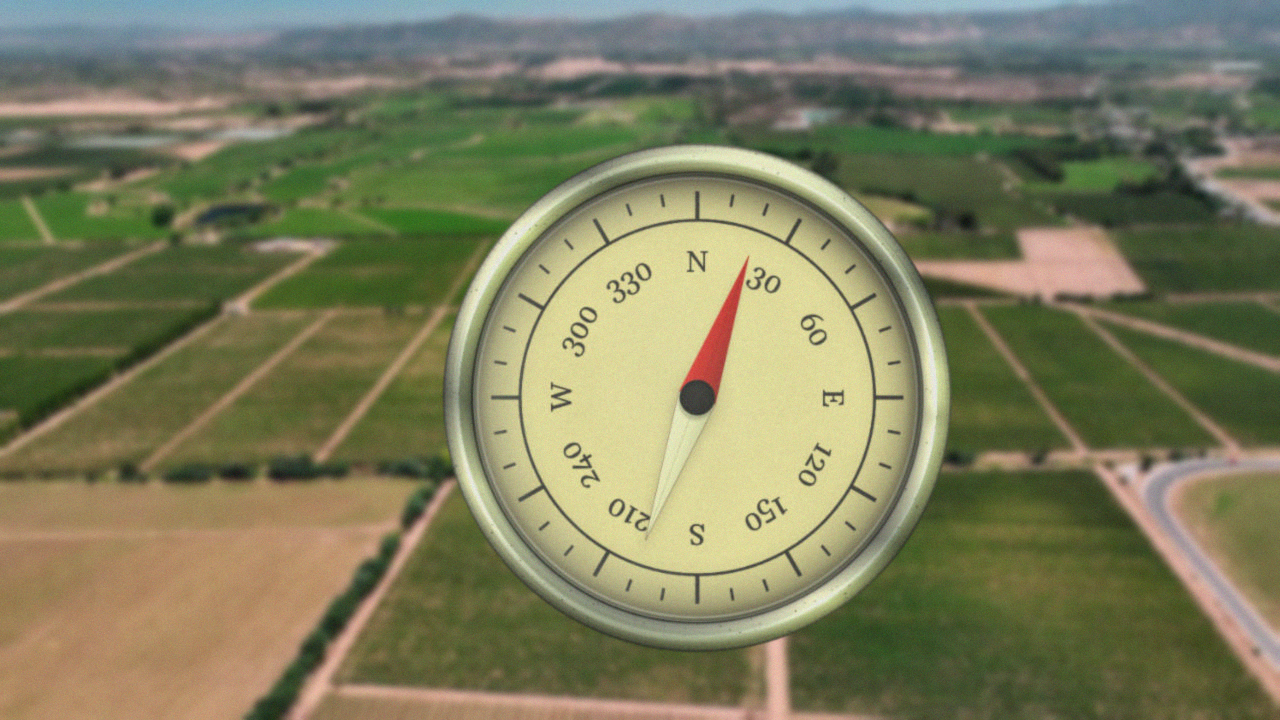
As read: 20 °
